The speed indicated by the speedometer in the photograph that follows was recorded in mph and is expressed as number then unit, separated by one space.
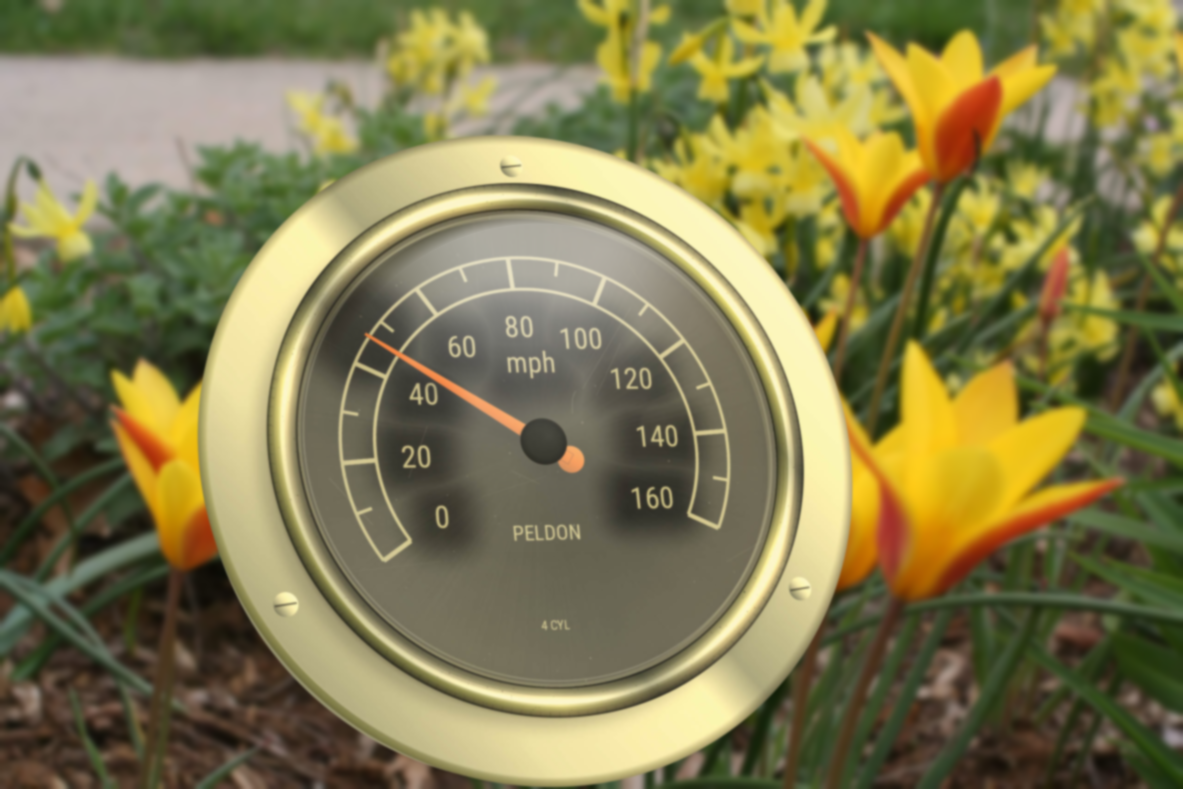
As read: 45 mph
